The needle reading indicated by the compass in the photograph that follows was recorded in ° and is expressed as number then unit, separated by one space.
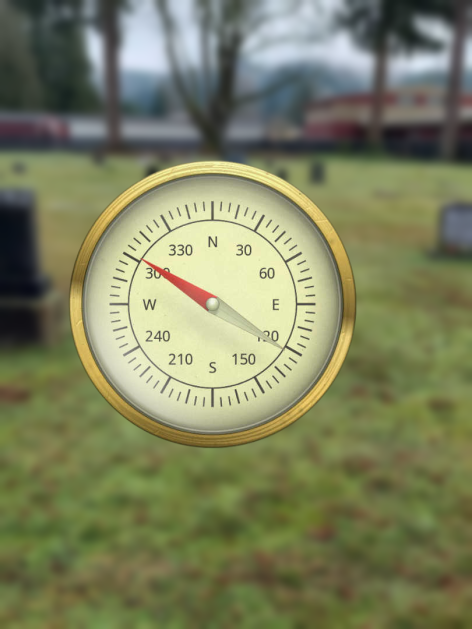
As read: 302.5 °
